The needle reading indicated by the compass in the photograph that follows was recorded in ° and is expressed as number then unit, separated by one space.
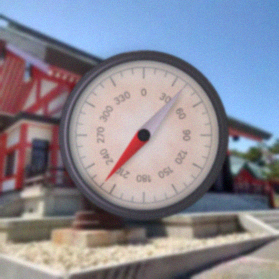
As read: 220 °
